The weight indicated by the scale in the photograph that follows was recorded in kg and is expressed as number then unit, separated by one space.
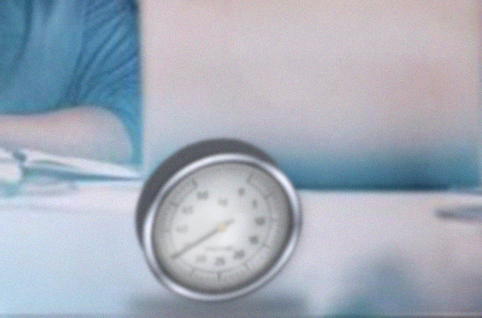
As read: 35 kg
